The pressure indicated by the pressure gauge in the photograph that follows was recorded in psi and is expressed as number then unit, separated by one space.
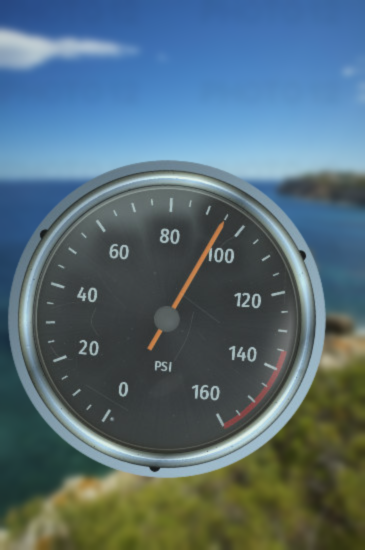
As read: 95 psi
